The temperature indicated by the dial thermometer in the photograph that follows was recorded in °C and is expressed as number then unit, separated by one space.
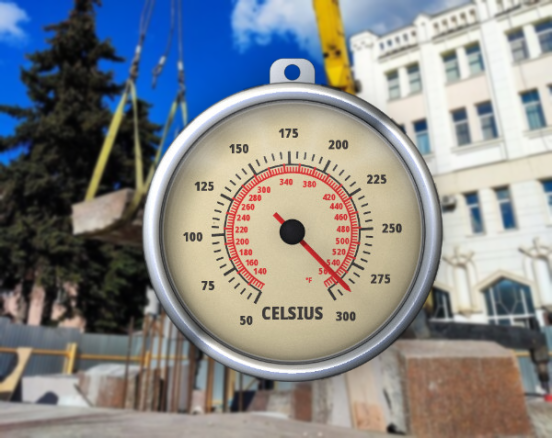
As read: 290 °C
